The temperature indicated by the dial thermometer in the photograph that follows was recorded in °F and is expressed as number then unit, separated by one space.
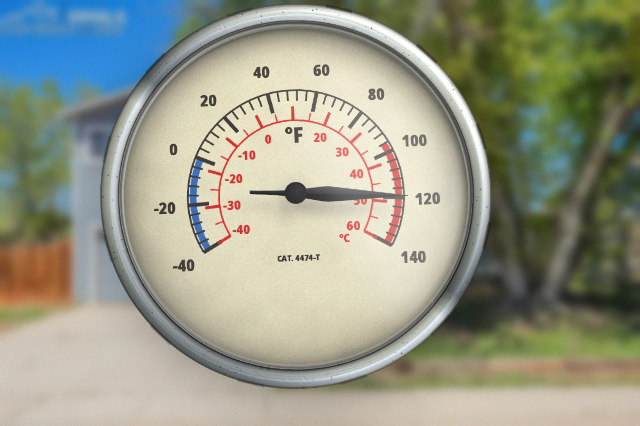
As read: 120 °F
